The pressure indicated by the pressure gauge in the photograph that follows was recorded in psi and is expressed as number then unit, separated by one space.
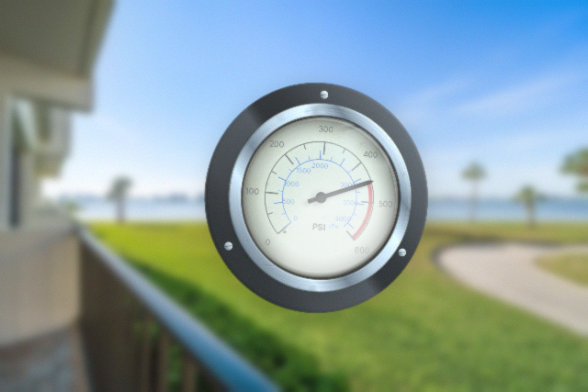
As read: 450 psi
